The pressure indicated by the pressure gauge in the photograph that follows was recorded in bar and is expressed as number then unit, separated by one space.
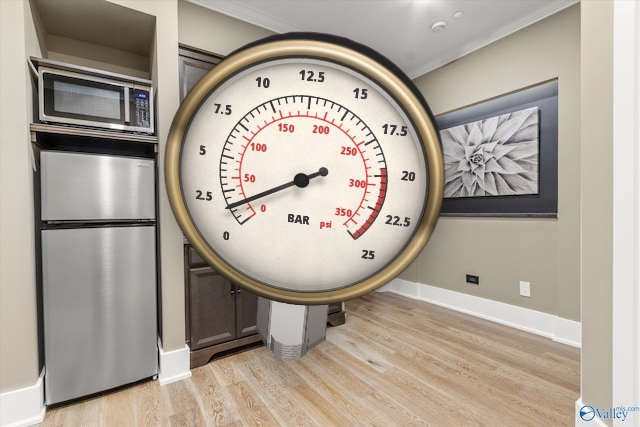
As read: 1.5 bar
